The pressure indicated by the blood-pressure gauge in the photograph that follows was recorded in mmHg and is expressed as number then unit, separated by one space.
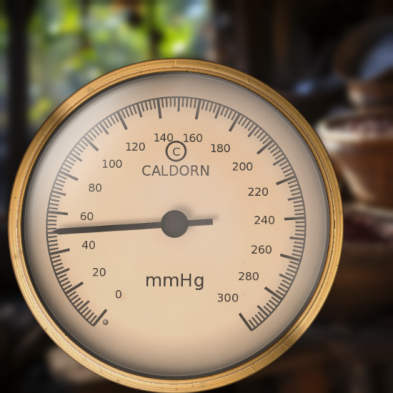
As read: 50 mmHg
